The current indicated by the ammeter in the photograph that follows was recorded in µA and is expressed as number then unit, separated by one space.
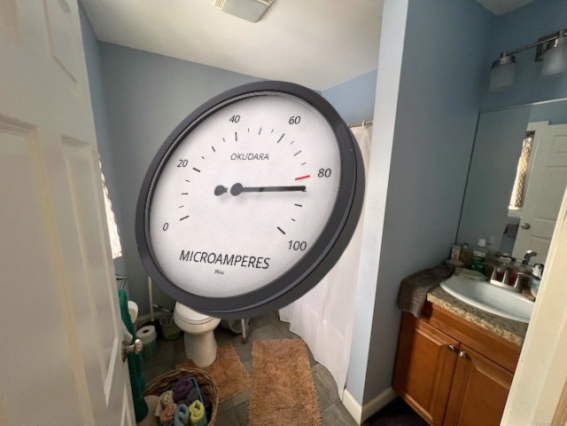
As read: 85 µA
